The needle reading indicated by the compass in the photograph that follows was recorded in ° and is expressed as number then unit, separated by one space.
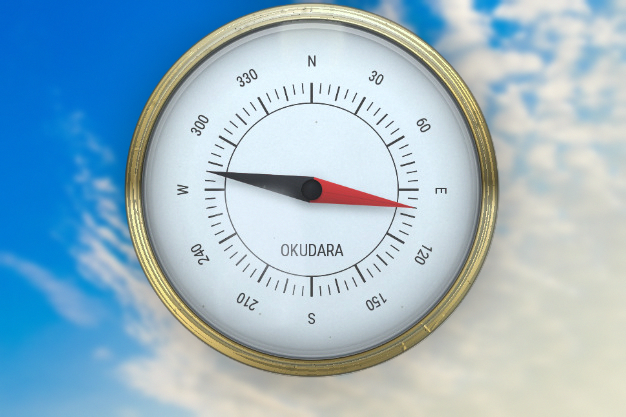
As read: 100 °
